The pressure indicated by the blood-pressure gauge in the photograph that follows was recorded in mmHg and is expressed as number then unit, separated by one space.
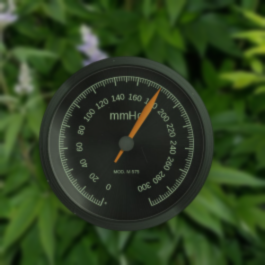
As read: 180 mmHg
